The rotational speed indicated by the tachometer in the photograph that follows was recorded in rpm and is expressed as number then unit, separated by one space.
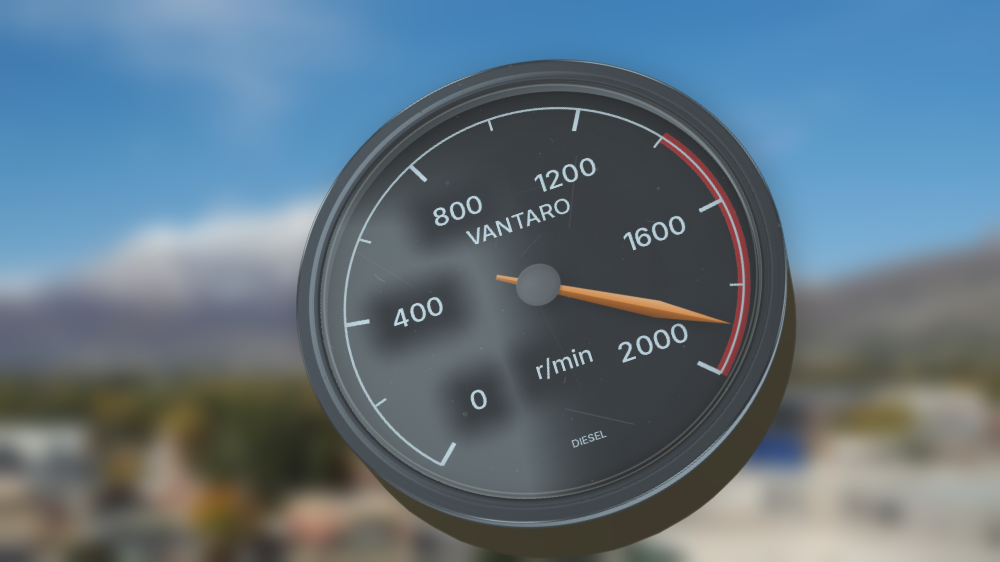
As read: 1900 rpm
